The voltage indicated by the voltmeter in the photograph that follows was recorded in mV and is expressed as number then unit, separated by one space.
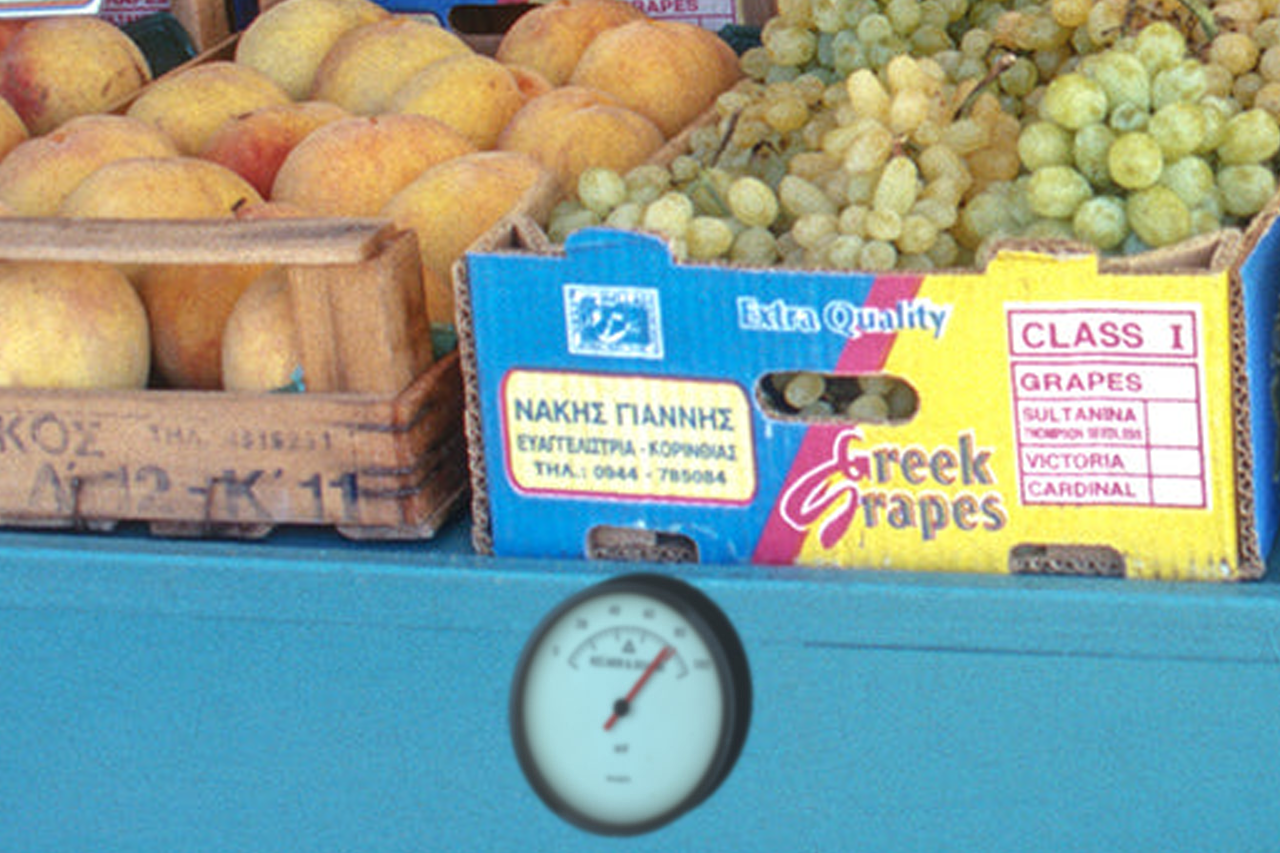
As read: 80 mV
